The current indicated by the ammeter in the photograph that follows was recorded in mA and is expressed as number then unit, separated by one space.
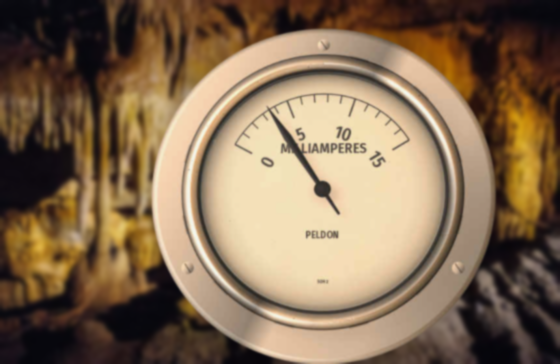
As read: 3.5 mA
